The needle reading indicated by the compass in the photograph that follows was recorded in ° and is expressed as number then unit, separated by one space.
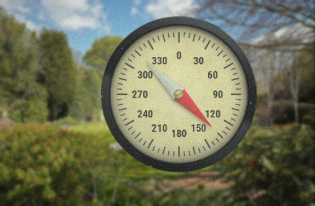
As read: 135 °
